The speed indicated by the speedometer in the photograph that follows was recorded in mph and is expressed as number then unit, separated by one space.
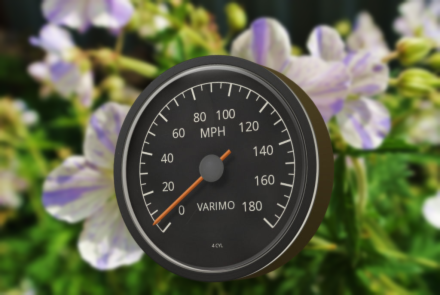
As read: 5 mph
